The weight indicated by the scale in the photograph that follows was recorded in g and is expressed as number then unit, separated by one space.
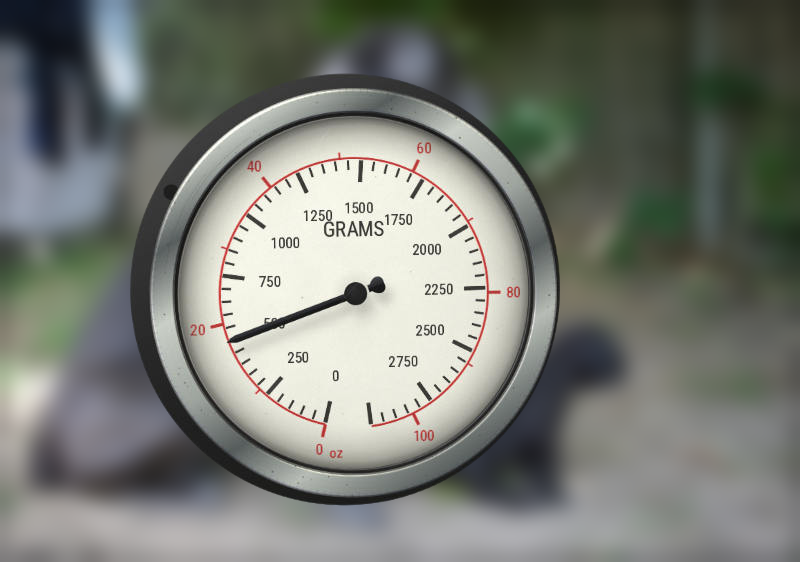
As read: 500 g
